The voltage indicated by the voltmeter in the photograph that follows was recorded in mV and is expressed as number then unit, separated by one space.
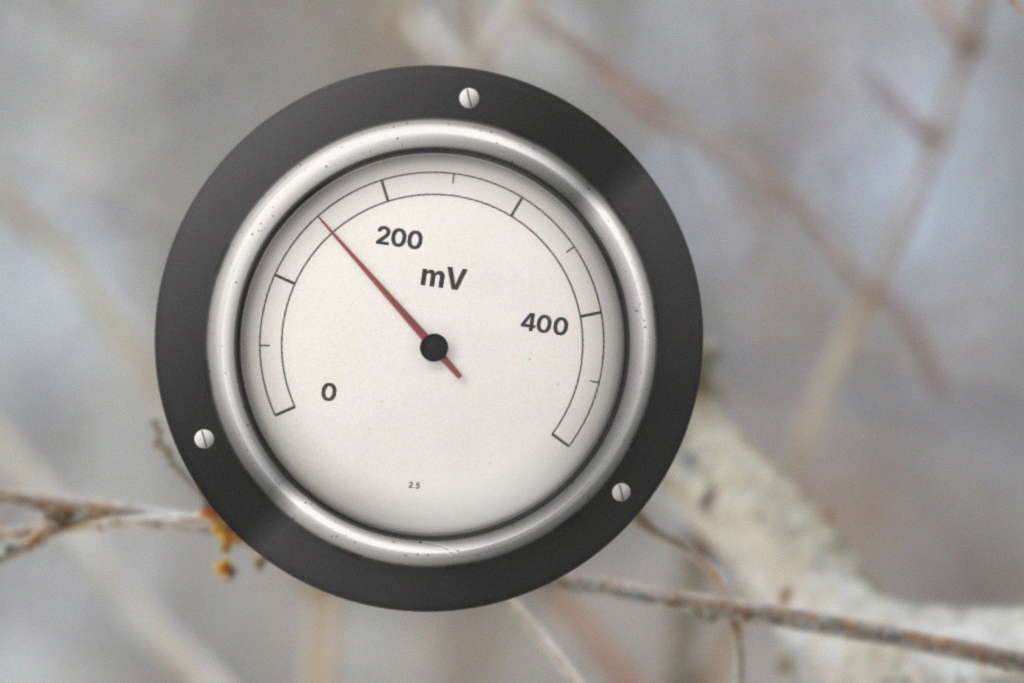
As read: 150 mV
